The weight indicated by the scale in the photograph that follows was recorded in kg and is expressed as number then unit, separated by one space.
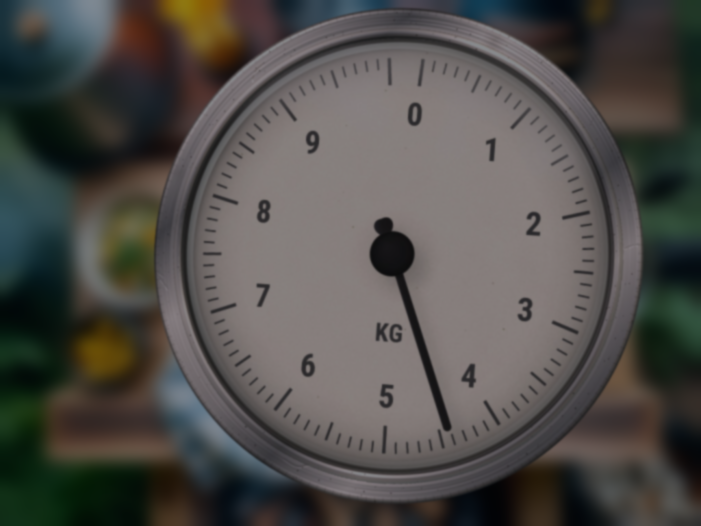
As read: 4.4 kg
